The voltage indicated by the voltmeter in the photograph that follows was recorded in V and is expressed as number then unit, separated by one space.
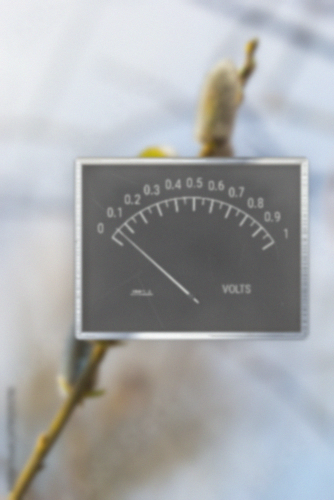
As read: 0.05 V
